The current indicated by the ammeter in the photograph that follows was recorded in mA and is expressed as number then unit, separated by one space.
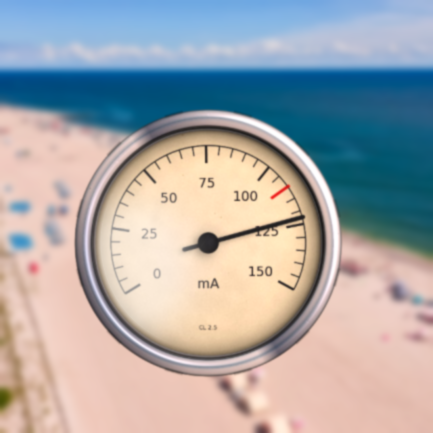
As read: 122.5 mA
